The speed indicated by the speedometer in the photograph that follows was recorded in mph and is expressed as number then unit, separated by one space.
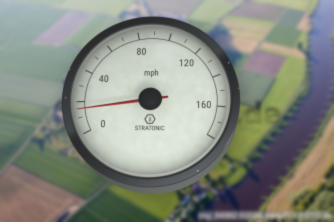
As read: 15 mph
